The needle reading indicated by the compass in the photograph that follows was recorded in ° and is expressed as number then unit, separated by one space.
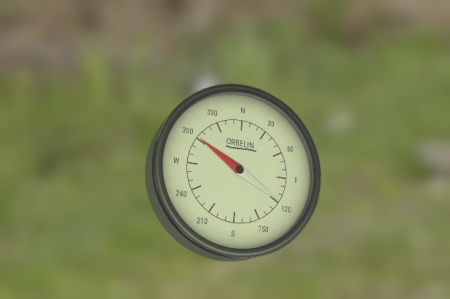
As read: 300 °
